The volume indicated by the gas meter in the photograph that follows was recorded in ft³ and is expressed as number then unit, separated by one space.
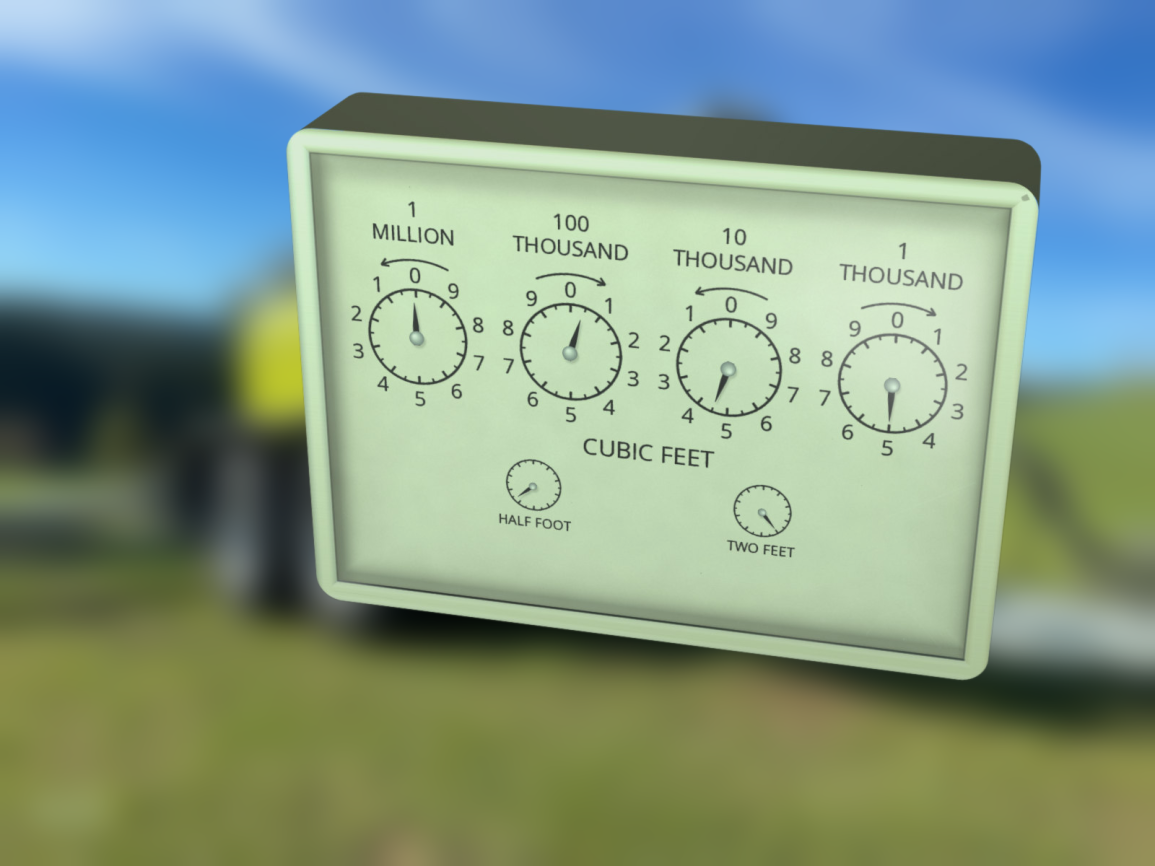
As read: 4500 ft³
